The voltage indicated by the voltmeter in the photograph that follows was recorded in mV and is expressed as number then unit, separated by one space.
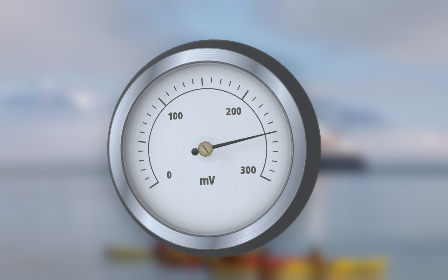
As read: 250 mV
